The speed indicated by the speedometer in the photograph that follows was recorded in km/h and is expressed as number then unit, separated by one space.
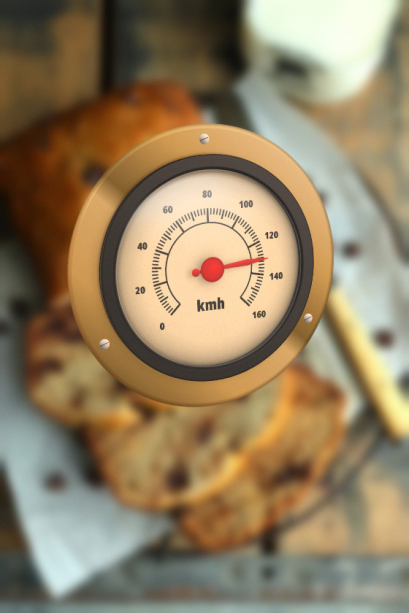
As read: 130 km/h
